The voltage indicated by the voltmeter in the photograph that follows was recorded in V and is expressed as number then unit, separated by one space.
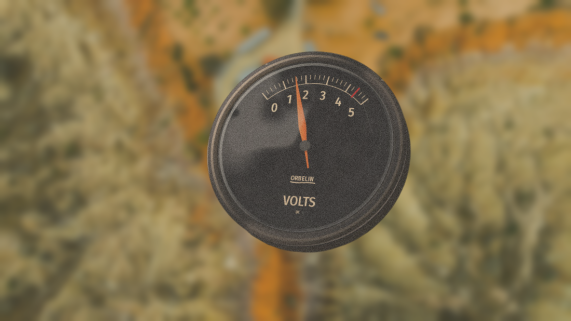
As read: 1.6 V
